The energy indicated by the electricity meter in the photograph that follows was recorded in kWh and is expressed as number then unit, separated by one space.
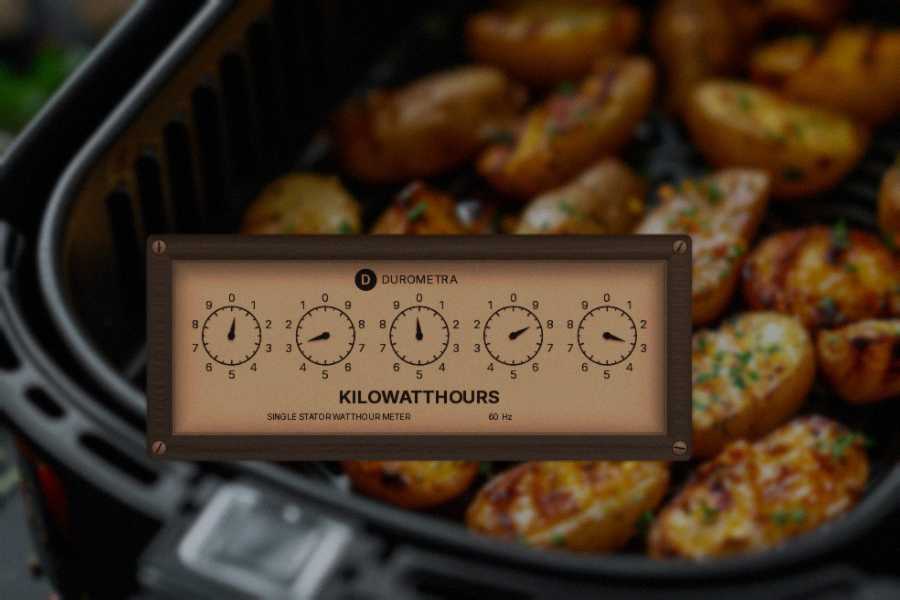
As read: 2983 kWh
